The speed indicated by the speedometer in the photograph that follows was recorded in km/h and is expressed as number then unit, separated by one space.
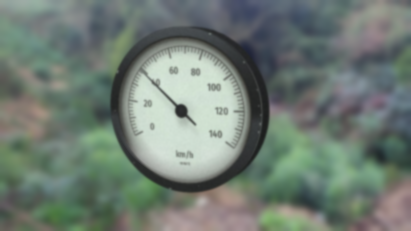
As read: 40 km/h
